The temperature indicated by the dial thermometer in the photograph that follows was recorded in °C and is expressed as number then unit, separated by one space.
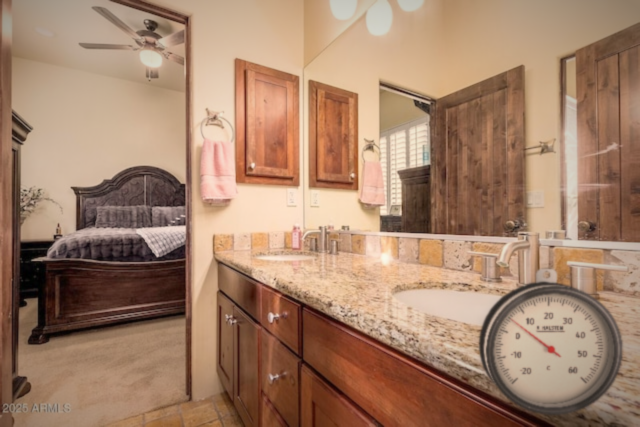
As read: 5 °C
